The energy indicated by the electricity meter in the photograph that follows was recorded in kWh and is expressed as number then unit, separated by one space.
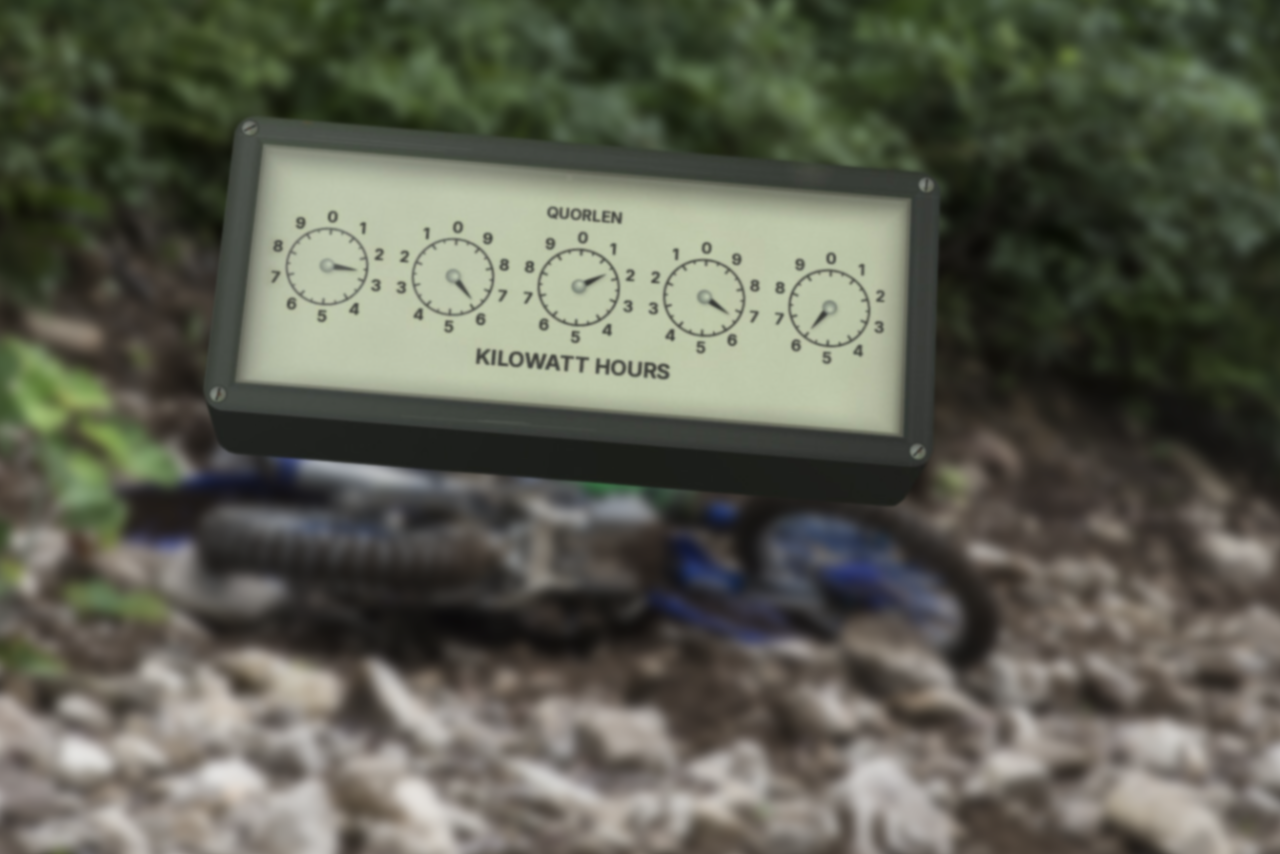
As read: 26166 kWh
